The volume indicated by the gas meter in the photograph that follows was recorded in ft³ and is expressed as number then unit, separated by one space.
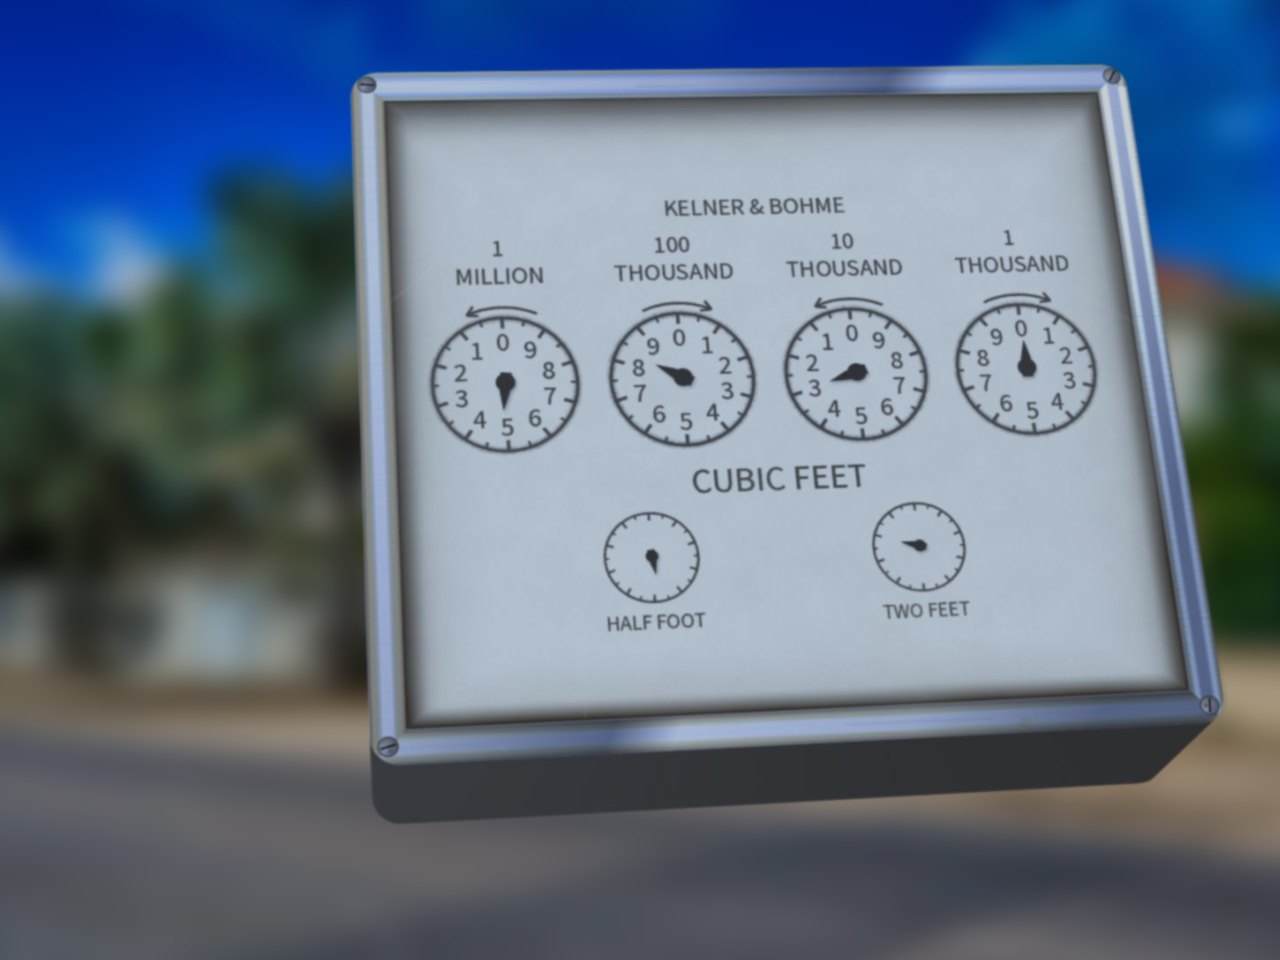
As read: 483000 ft³
